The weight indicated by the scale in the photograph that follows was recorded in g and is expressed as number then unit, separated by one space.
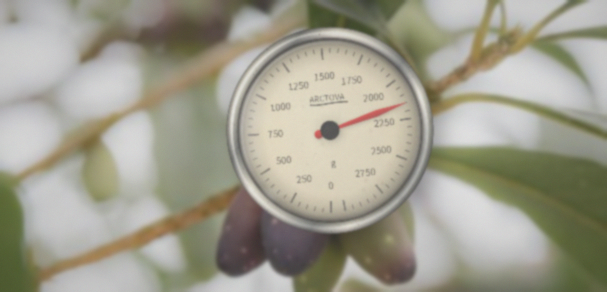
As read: 2150 g
